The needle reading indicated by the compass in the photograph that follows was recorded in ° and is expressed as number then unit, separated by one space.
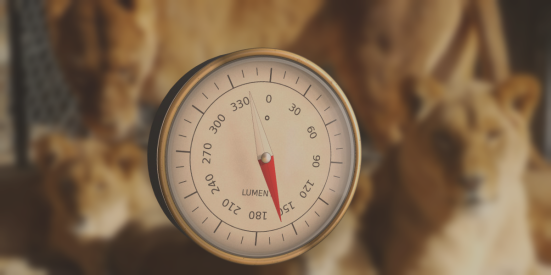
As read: 160 °
